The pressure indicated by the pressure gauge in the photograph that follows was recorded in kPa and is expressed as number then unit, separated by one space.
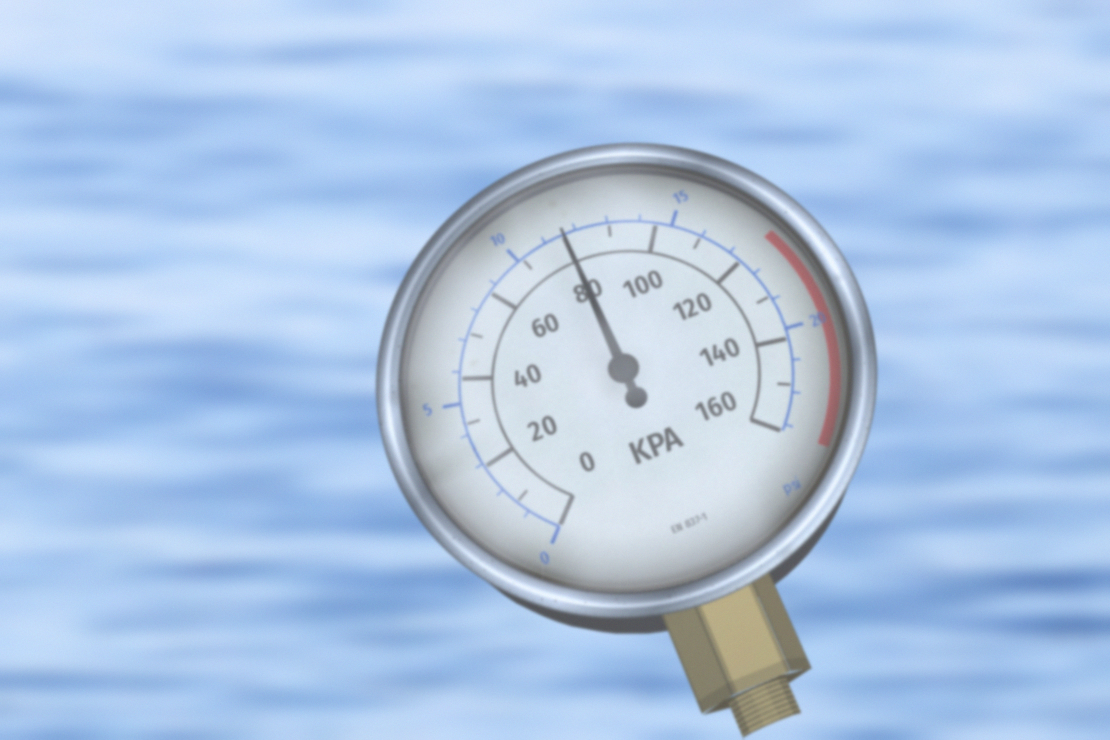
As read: 80 kPa
